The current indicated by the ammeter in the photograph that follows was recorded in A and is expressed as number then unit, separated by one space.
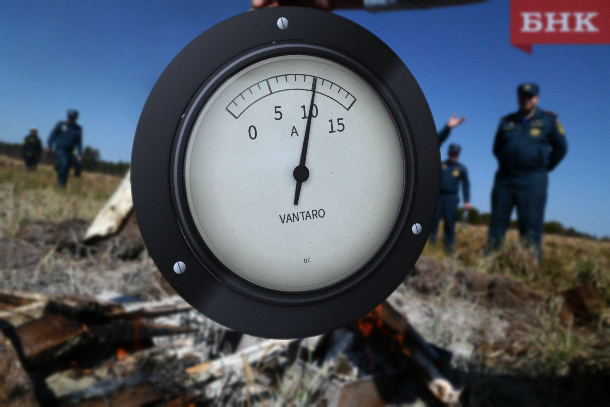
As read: 10 A
